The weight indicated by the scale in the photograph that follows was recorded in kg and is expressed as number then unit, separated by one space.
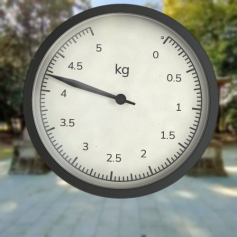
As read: 4.2 kg
